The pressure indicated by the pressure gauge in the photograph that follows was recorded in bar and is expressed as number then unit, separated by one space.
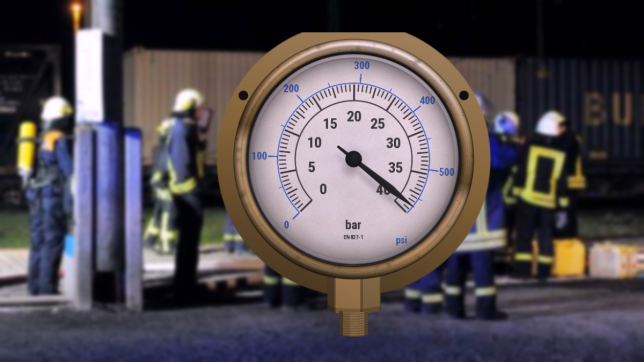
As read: 39 bar
